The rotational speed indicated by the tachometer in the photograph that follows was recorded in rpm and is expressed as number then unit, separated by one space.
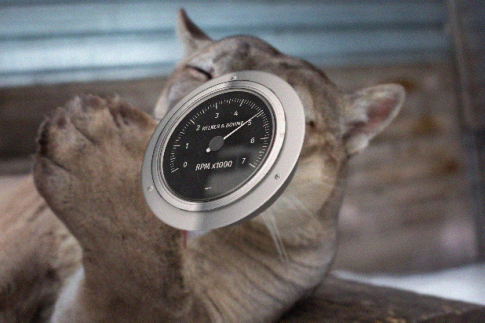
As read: 5000 rpm
